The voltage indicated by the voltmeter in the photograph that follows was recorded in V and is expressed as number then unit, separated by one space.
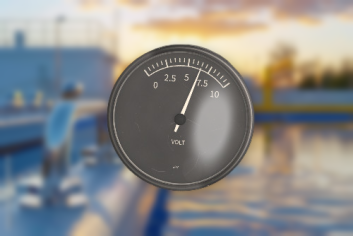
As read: 6.5 V
